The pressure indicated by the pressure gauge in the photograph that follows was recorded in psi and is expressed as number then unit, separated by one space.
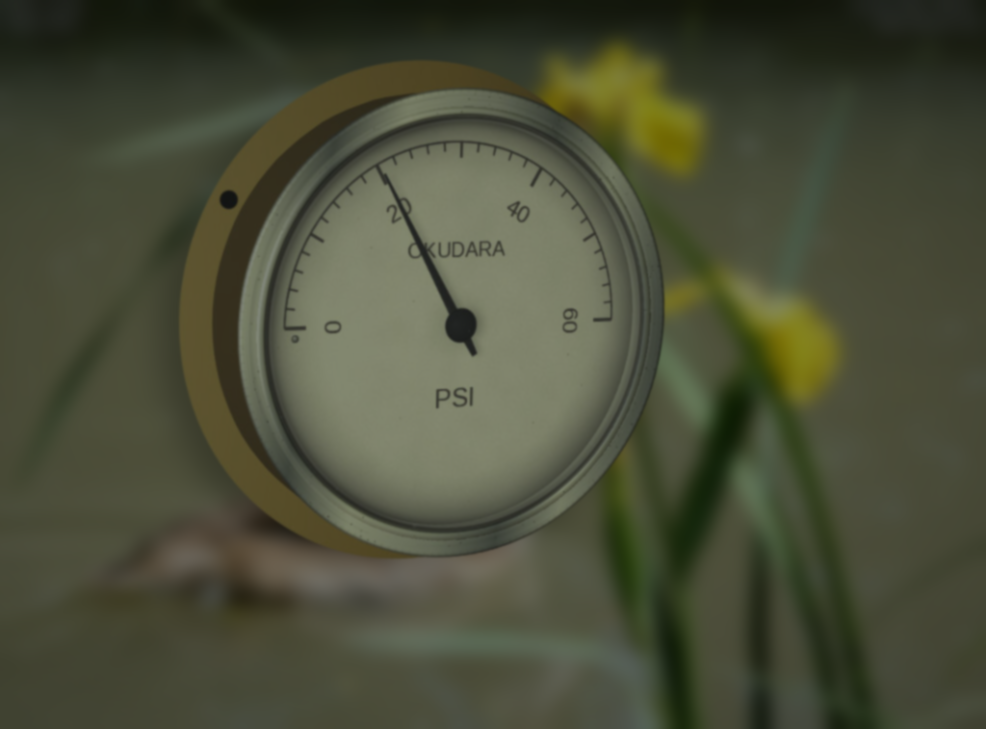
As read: 20 psi
